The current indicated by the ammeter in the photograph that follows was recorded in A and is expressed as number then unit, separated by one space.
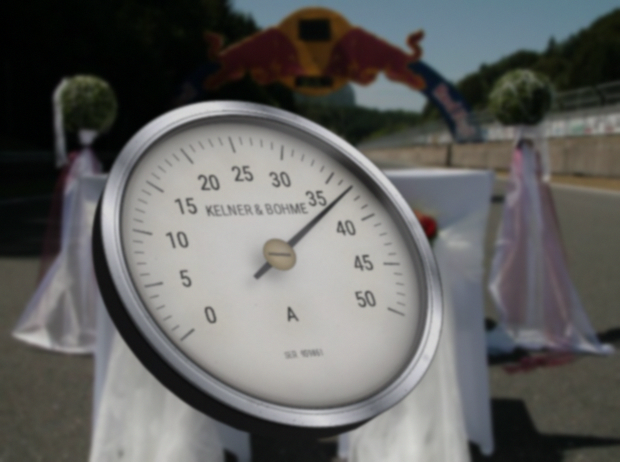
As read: 37 A
